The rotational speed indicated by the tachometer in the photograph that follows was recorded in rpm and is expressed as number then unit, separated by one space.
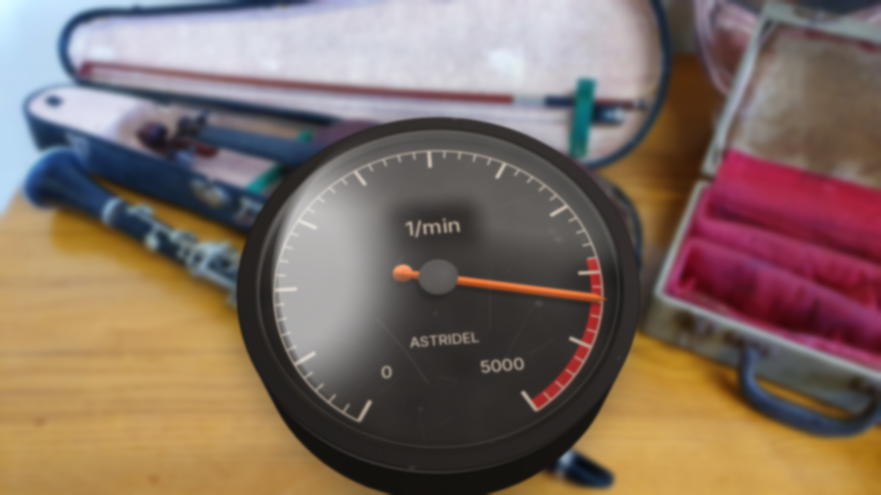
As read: 4200 rpm
